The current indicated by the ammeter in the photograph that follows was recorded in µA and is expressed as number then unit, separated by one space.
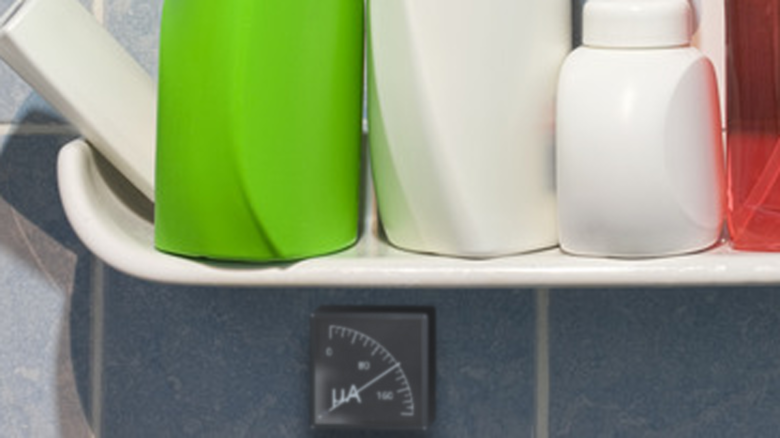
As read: 120 µA
